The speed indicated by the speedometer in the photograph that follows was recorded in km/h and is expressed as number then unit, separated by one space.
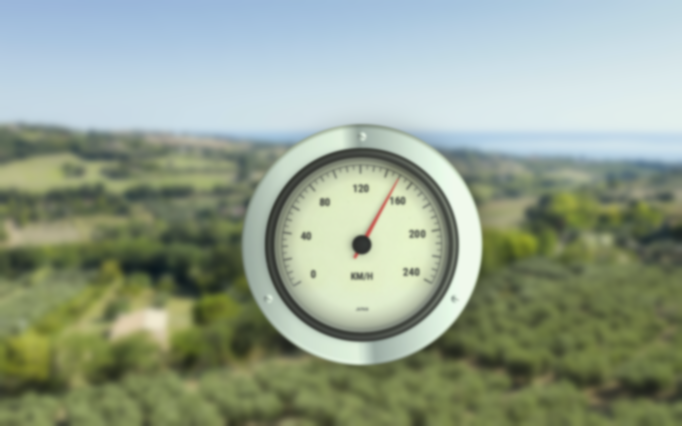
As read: 150 km/h
